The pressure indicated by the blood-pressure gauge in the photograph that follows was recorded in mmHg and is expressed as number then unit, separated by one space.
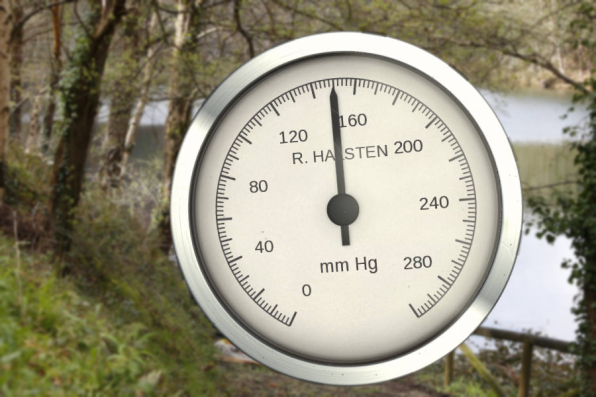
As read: 150 mmHg
